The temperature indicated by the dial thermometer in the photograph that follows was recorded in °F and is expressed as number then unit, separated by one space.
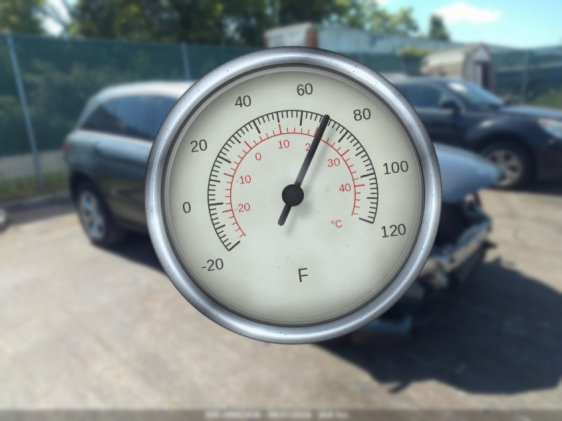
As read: 70 °F
